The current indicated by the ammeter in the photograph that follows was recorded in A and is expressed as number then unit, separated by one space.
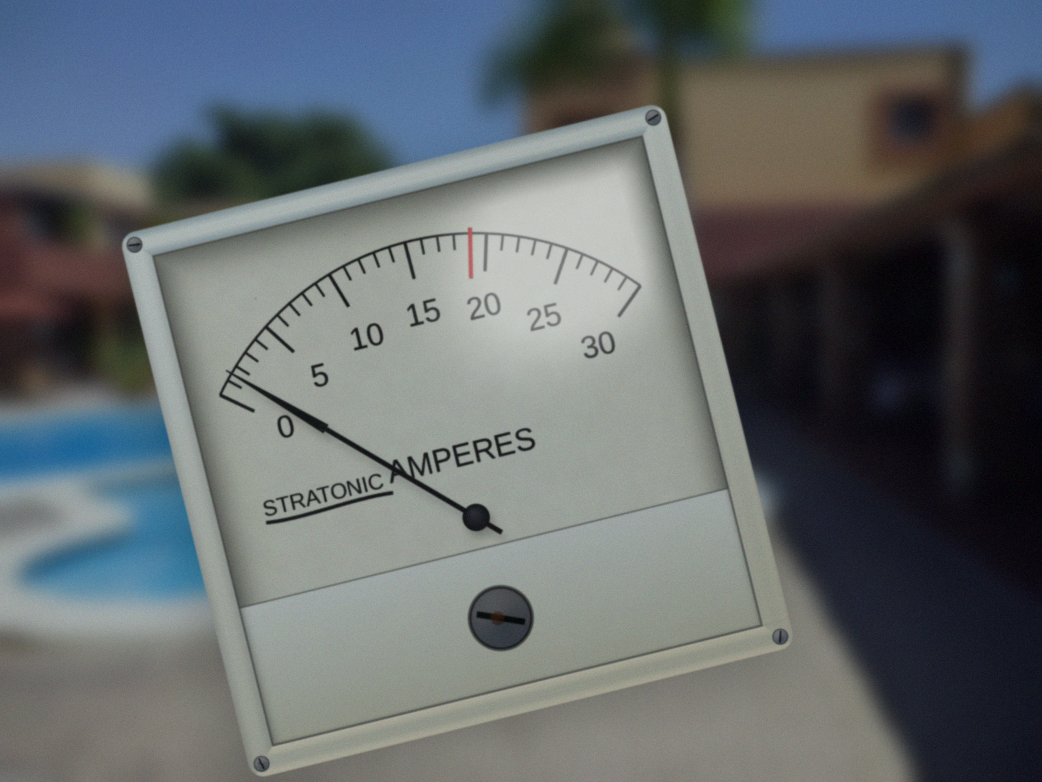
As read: 1.5 A
